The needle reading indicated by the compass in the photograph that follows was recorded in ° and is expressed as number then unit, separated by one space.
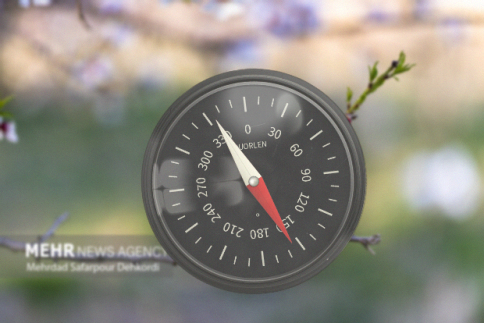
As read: 155 °
